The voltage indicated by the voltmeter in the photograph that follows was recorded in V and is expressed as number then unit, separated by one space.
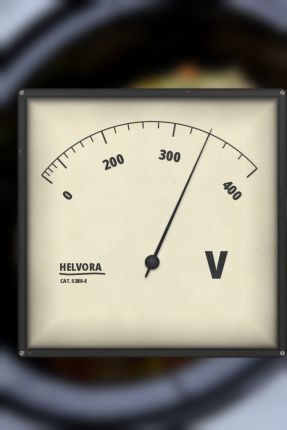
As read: 340 V
